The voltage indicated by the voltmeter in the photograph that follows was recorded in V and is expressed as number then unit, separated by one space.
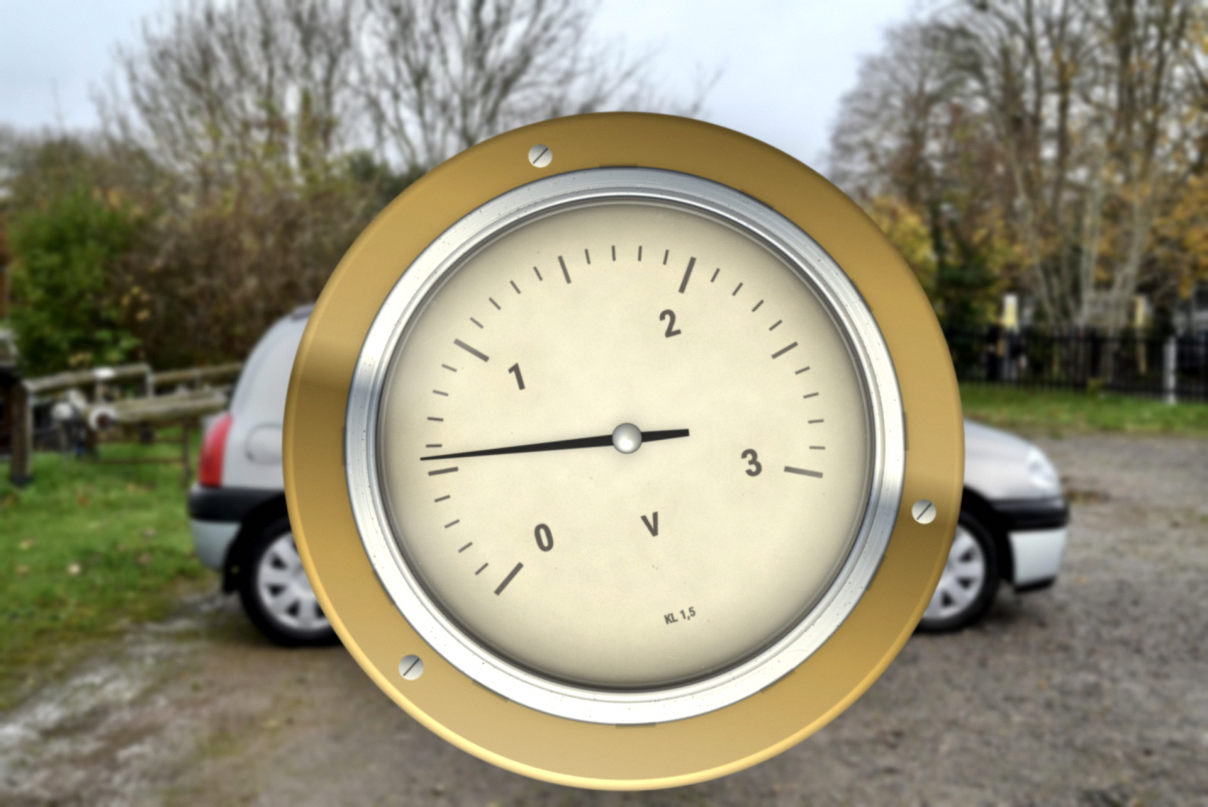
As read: 0.55 V
